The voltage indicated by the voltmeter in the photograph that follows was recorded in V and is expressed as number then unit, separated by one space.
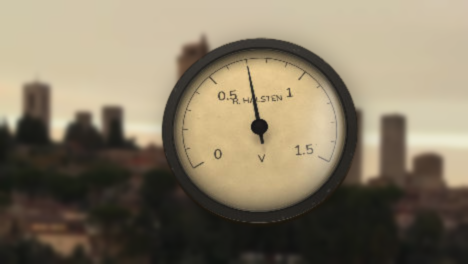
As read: 0.7 V
